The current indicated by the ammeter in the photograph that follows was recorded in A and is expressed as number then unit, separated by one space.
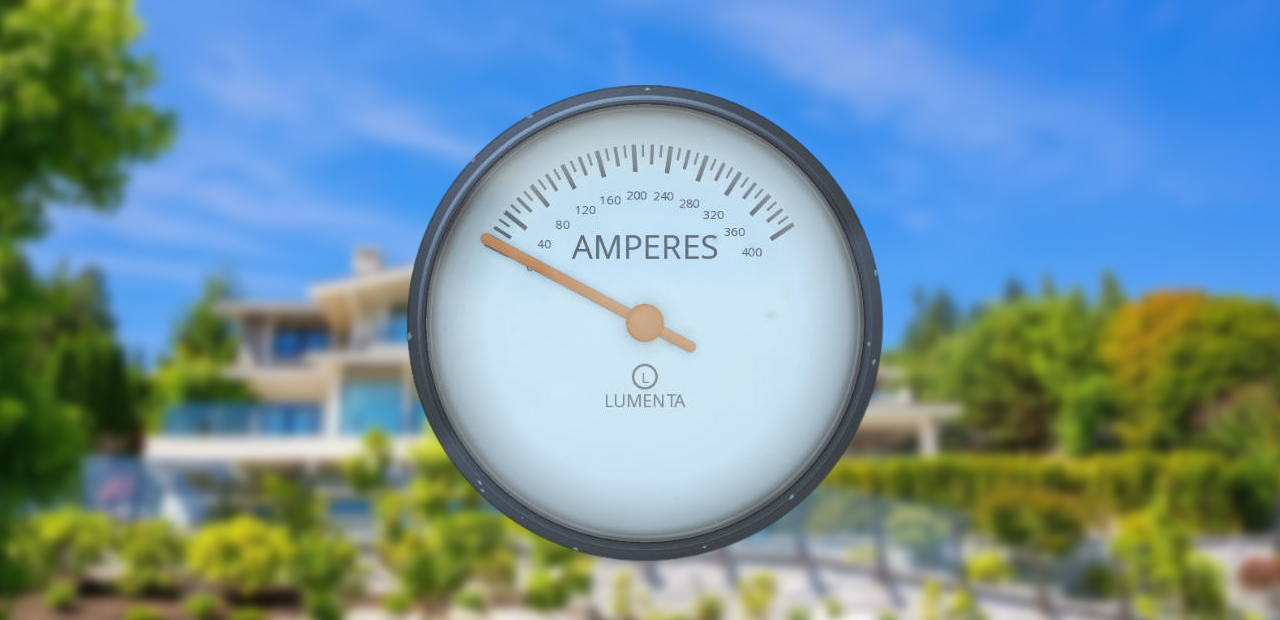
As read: 5 A
